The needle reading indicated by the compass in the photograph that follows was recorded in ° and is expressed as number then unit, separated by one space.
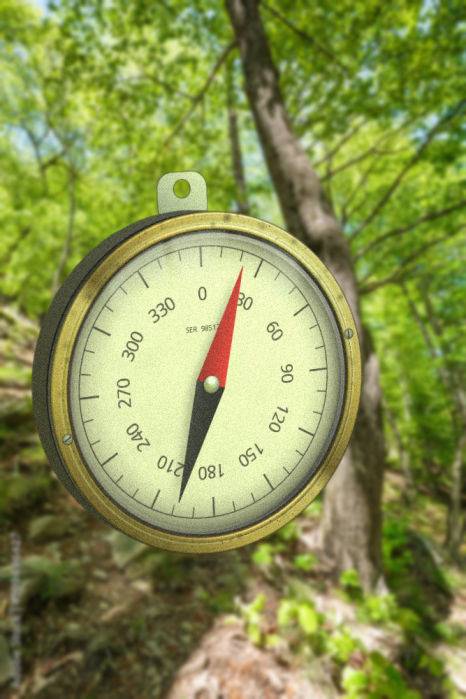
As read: 20 °
